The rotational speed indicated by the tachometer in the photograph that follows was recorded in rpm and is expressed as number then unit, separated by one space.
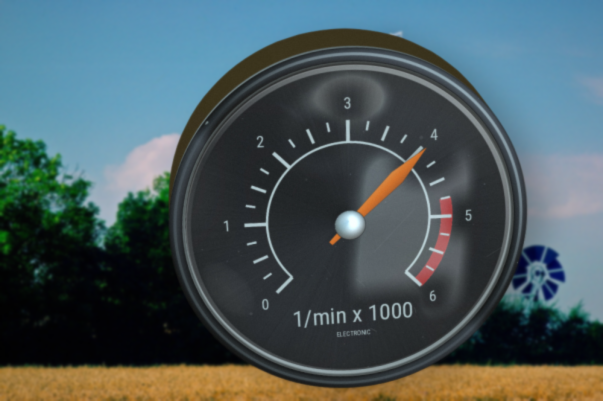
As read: 4000 rpm
